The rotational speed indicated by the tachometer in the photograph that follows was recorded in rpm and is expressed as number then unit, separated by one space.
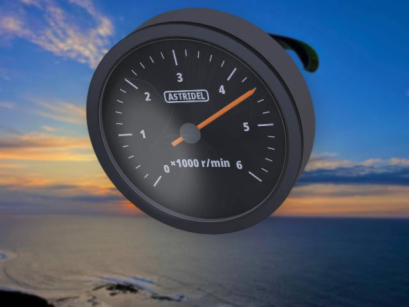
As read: 4400 rpm
